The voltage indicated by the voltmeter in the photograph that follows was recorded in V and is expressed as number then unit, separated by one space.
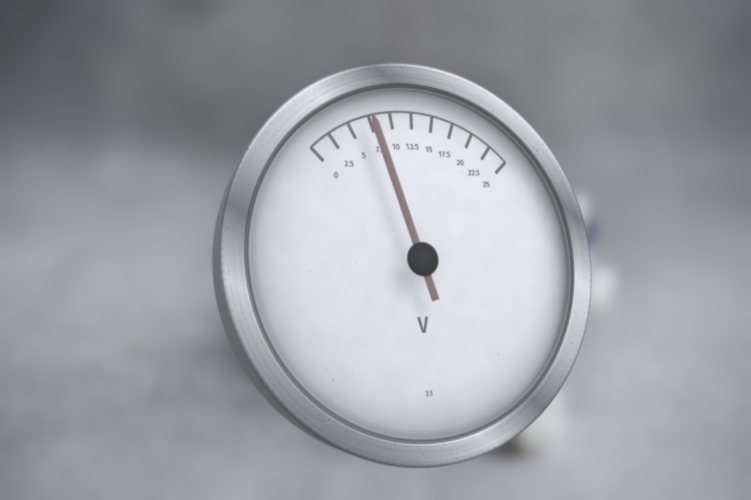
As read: 7.5 V
